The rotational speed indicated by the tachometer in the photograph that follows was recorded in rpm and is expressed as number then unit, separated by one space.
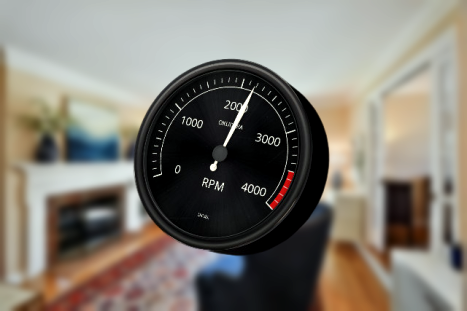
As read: 2200 rpm
